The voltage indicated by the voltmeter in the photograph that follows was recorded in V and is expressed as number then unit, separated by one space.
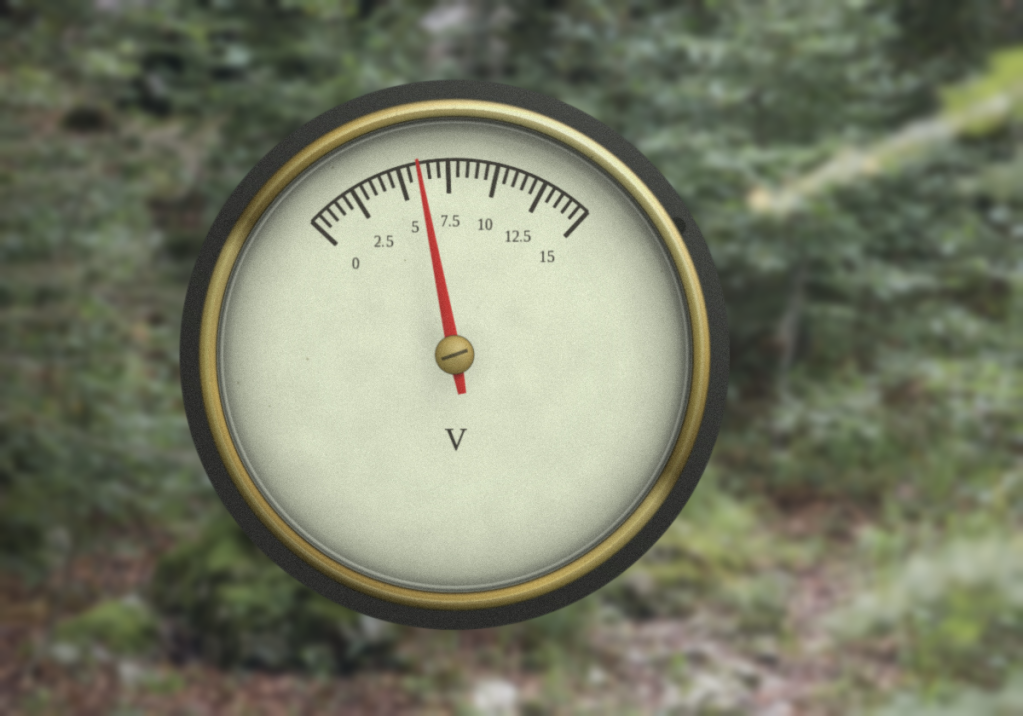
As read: 6 V
